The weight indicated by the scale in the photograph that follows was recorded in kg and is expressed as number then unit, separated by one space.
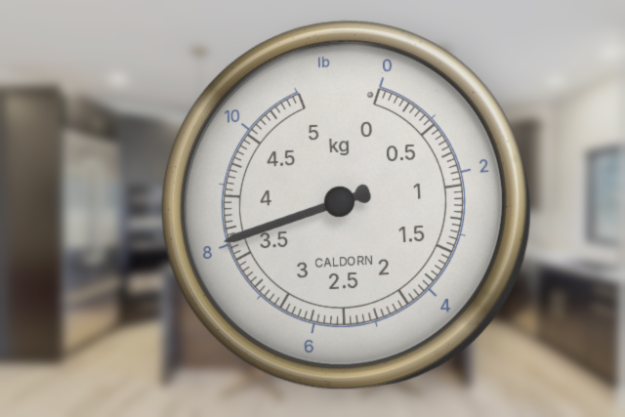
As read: 3.65 kg
